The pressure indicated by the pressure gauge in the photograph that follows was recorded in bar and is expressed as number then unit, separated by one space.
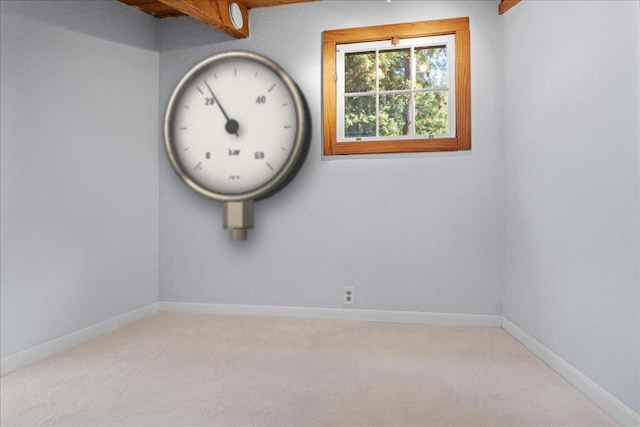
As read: 22.5 bar
